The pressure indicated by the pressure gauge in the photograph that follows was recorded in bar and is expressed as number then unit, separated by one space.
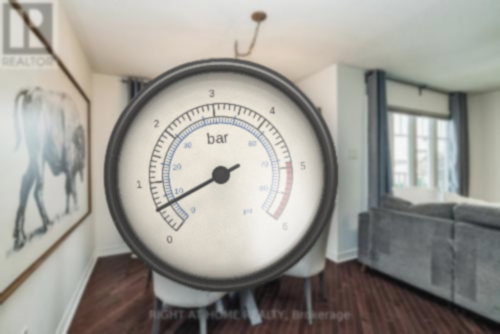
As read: 0.5 bar
